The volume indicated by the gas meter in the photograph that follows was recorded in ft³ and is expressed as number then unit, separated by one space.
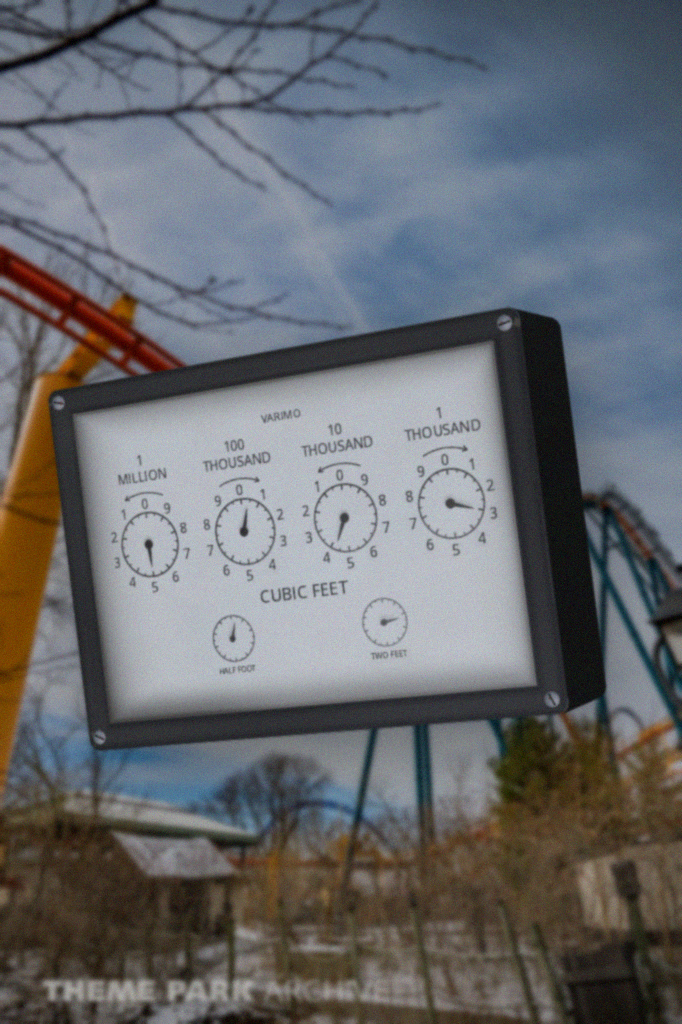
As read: 504300 ft³
